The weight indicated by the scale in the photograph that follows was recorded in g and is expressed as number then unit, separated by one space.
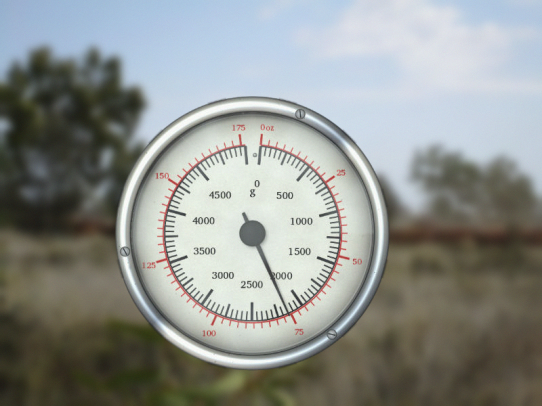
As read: 2150 g
